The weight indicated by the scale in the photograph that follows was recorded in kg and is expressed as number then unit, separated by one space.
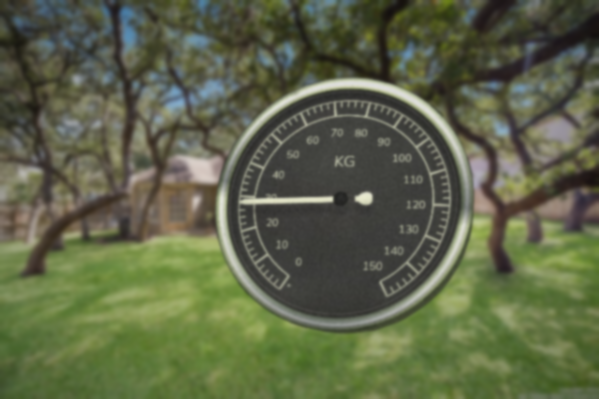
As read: 28 kg
